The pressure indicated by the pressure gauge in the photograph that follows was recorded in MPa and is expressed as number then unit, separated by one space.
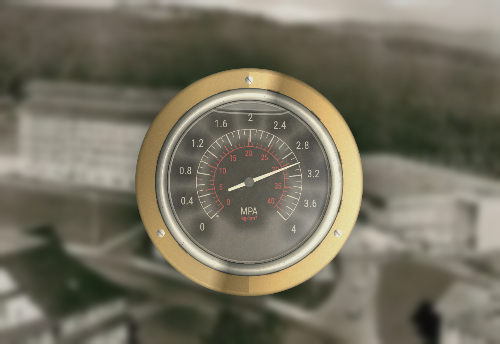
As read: 3 MPa
